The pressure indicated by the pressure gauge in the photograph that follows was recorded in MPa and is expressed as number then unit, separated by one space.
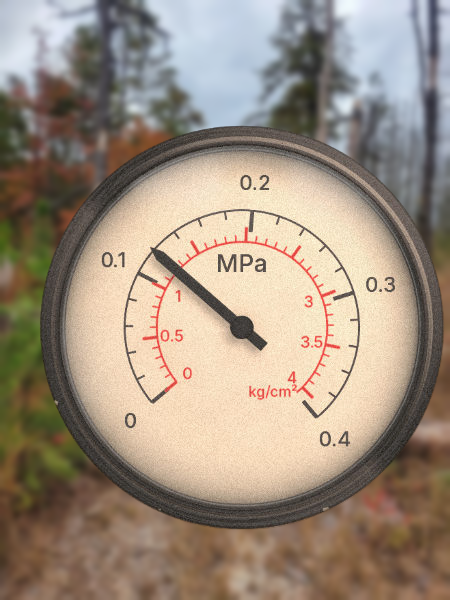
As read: 0.12 MPa
